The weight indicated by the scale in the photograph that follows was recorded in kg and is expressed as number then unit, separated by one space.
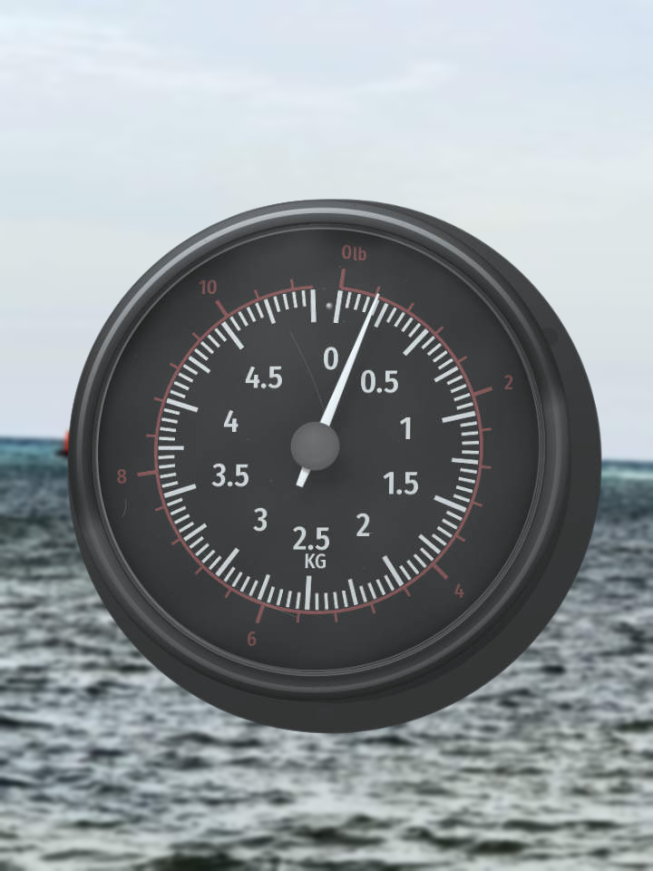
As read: 0.2 kg
